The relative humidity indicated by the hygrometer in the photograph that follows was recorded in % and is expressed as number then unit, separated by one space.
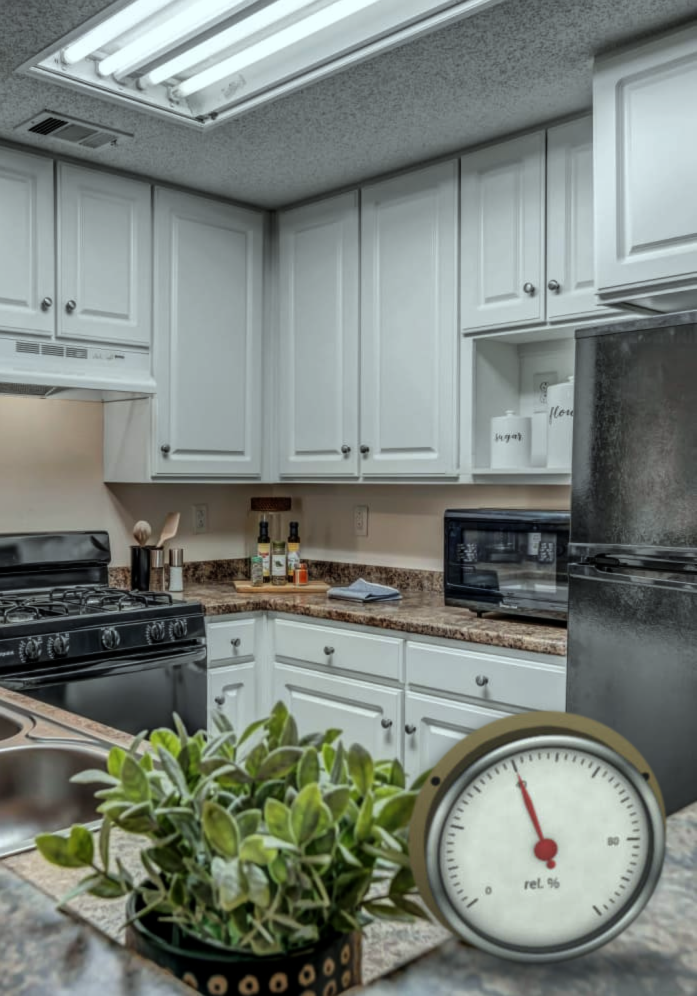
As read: 40 %
